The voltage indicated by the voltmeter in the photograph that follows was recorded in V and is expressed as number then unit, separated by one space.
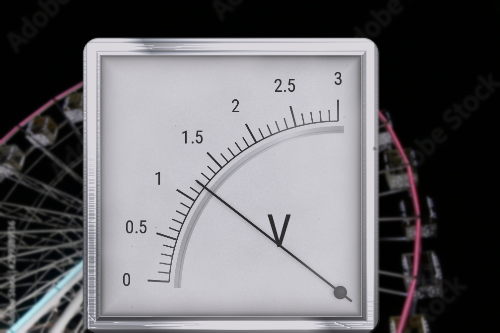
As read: 1.2 V
